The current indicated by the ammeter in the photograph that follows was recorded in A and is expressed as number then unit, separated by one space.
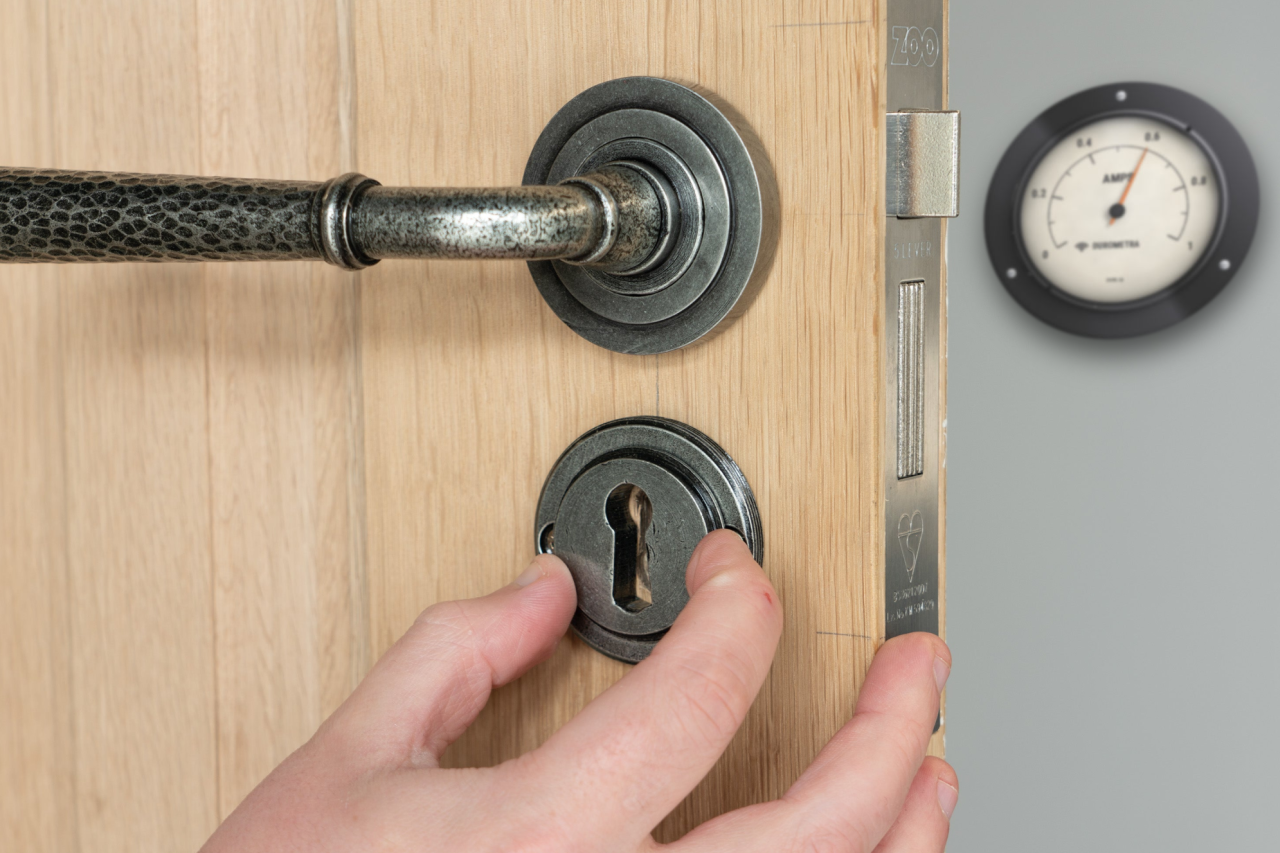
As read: 0.6 A
